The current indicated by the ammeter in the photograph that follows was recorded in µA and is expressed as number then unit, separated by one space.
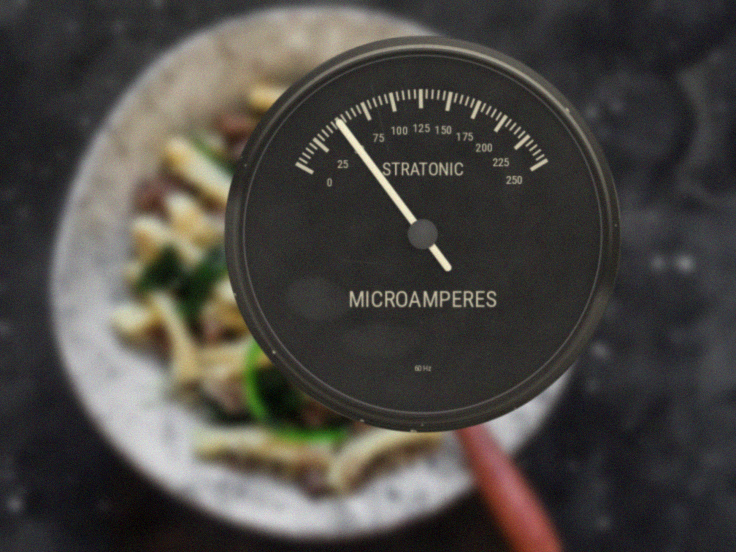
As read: 50 µA
